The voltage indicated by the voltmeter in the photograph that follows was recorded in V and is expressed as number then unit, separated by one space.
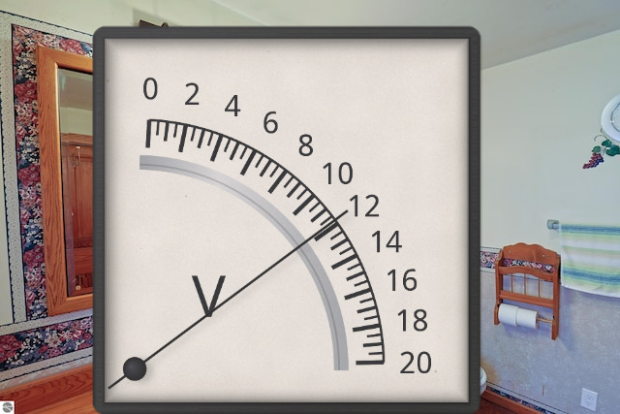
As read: 11.75 V
